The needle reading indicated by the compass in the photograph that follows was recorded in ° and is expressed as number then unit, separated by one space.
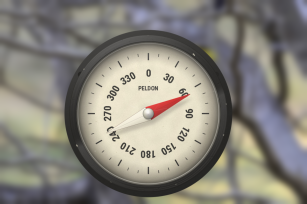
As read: 65 °
